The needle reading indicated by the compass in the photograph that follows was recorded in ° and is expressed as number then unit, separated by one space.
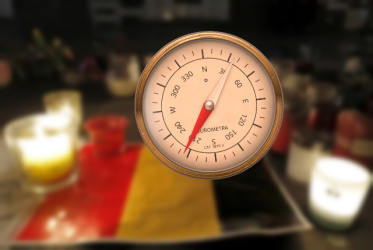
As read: 215 °
